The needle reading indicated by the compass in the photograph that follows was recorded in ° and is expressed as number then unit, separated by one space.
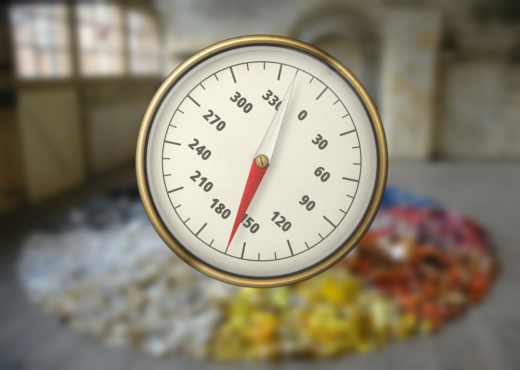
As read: 160 °
